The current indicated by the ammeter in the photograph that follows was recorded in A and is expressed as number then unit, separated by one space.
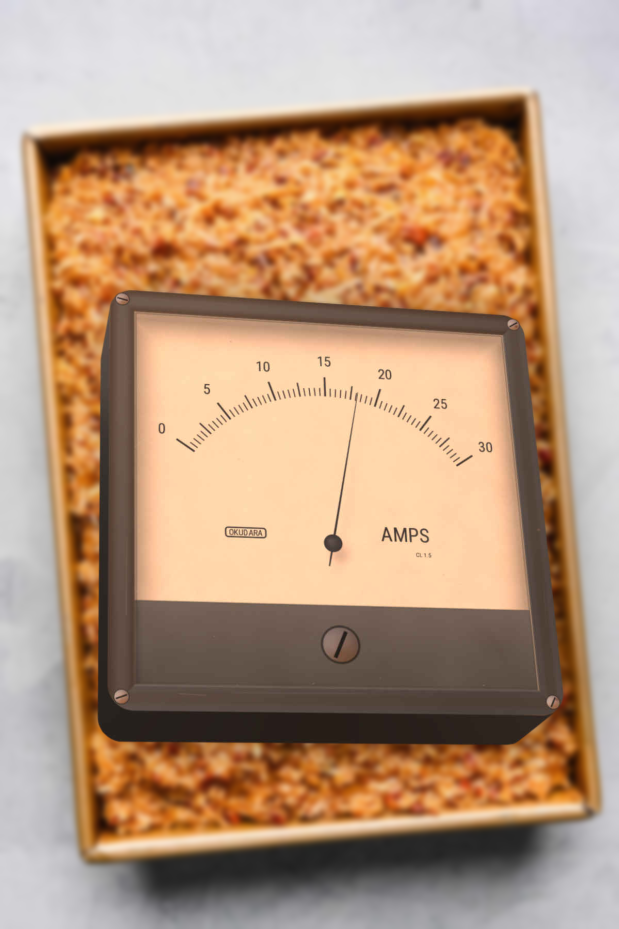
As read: 18 A
